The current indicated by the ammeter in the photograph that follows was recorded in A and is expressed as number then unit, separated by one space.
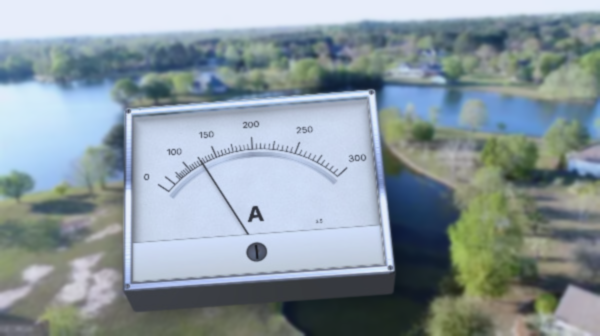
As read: 125 A
